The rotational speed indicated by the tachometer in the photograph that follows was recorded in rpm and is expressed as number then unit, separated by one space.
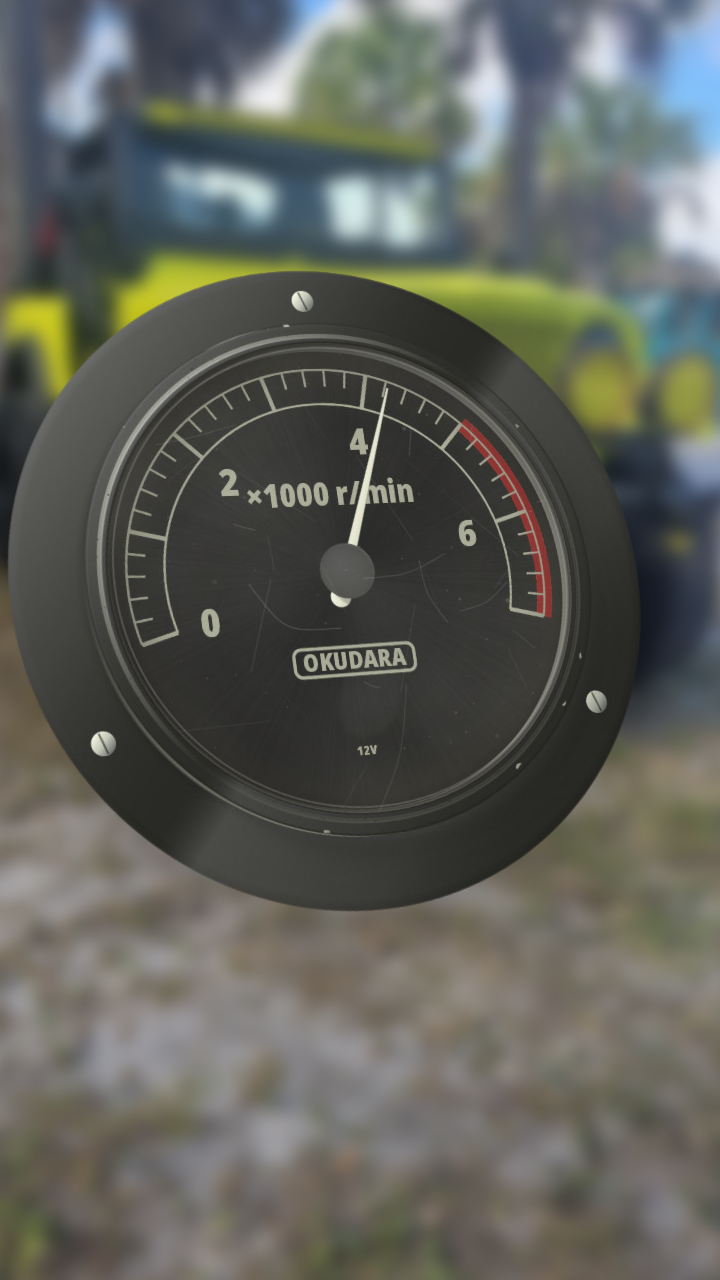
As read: 4200 rpm
